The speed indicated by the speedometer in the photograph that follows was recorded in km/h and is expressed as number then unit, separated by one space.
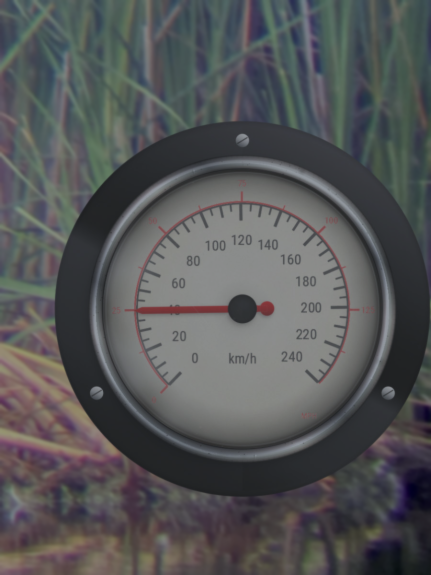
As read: 40 km/h
